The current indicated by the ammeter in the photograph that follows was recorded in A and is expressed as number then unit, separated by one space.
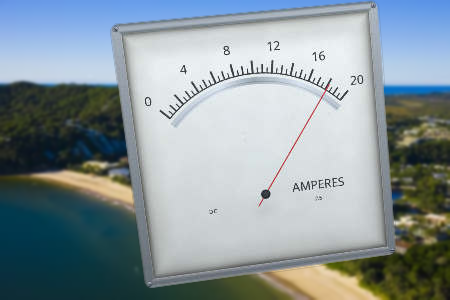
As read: 18 A
